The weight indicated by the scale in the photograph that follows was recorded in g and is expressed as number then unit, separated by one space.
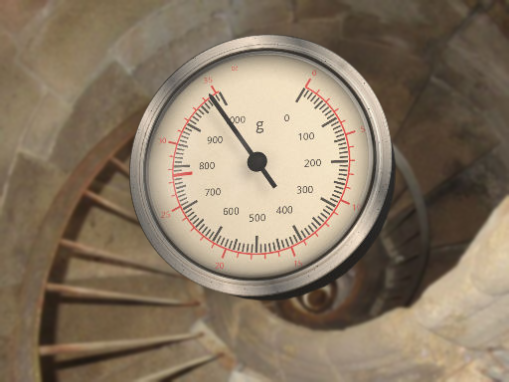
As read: 980 g
